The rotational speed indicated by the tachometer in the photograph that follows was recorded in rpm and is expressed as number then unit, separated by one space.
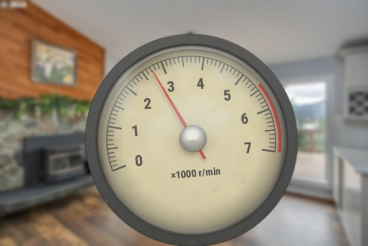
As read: 2700 rpm
